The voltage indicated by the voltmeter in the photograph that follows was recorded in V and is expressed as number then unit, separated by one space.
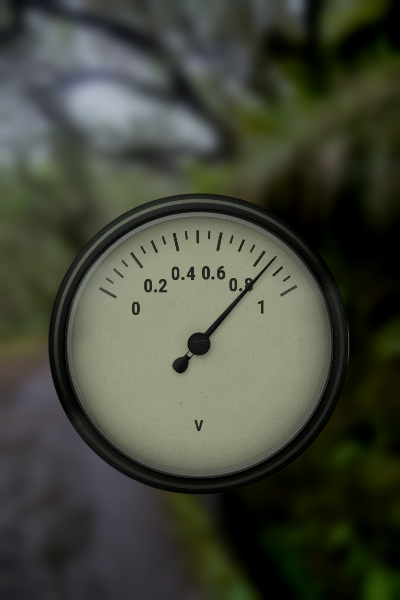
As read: 0.85 V
